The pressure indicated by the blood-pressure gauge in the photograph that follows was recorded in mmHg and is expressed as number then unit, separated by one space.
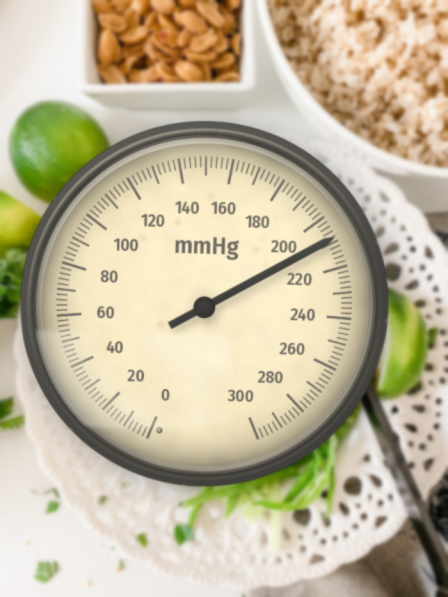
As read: 208 mmHg
